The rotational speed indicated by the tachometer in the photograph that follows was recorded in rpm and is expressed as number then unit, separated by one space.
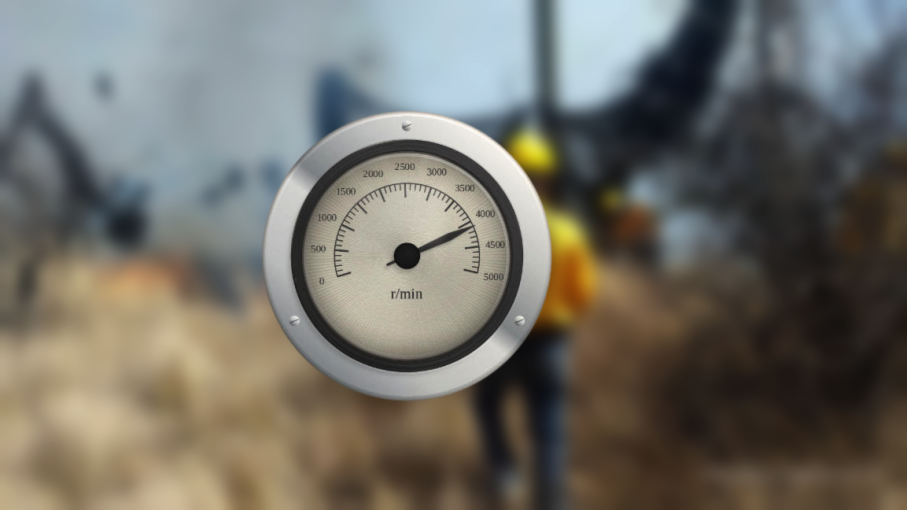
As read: 4100 rpm
